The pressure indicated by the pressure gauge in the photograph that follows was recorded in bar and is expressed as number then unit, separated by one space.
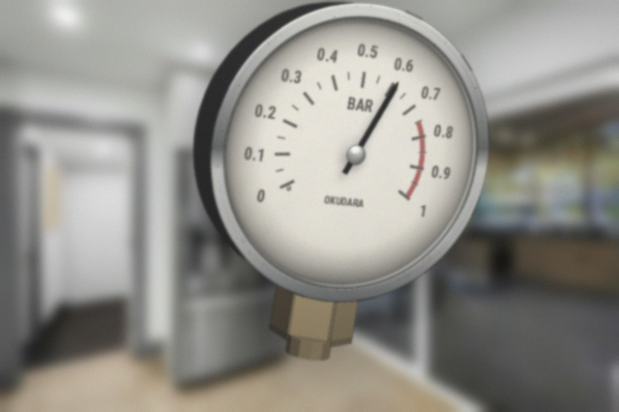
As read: 0.6 bar
